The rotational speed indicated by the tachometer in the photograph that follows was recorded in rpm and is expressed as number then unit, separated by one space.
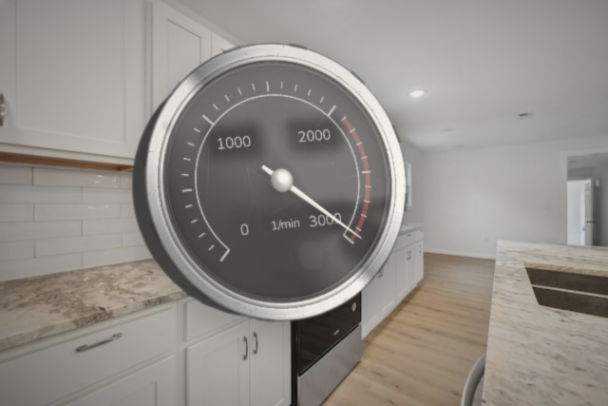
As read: 2950 rpm
